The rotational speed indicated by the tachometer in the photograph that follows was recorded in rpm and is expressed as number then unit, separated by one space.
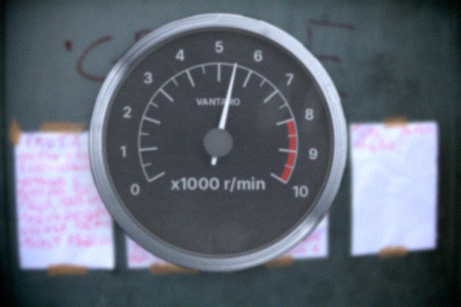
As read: 5500 rpm
